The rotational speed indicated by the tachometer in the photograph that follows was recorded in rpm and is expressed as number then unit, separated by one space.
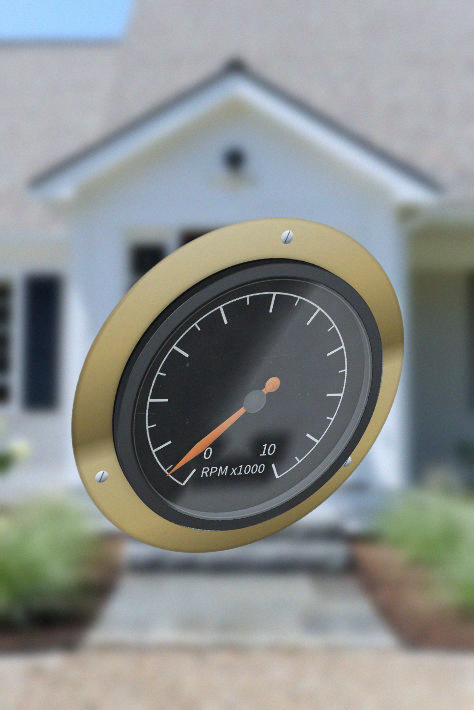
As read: 500 rpm
